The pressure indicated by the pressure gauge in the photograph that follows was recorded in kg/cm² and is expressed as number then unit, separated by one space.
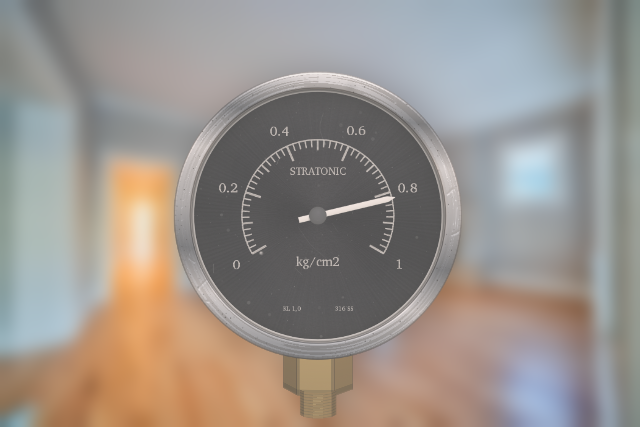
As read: 0.82 kg/cm²
